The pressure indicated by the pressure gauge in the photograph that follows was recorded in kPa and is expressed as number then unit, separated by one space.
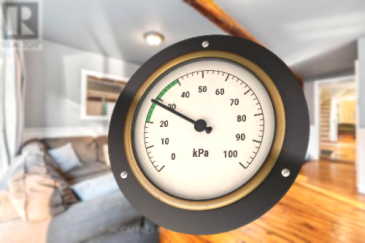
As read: 28 kPa
